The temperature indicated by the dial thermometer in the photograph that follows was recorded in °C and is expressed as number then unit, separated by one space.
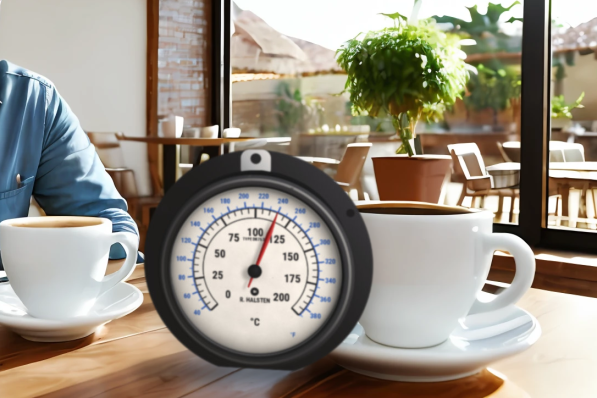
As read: 115 °C
